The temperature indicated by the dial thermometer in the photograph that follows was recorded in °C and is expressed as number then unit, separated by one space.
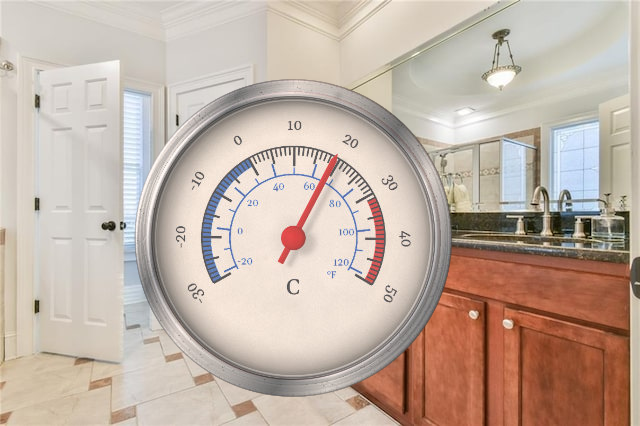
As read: 19 °C
